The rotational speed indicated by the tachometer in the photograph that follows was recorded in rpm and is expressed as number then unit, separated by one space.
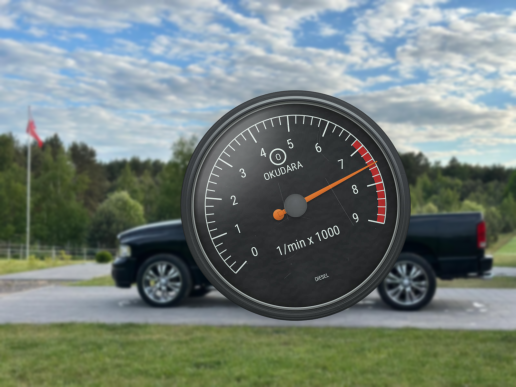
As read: 7500 rpm
